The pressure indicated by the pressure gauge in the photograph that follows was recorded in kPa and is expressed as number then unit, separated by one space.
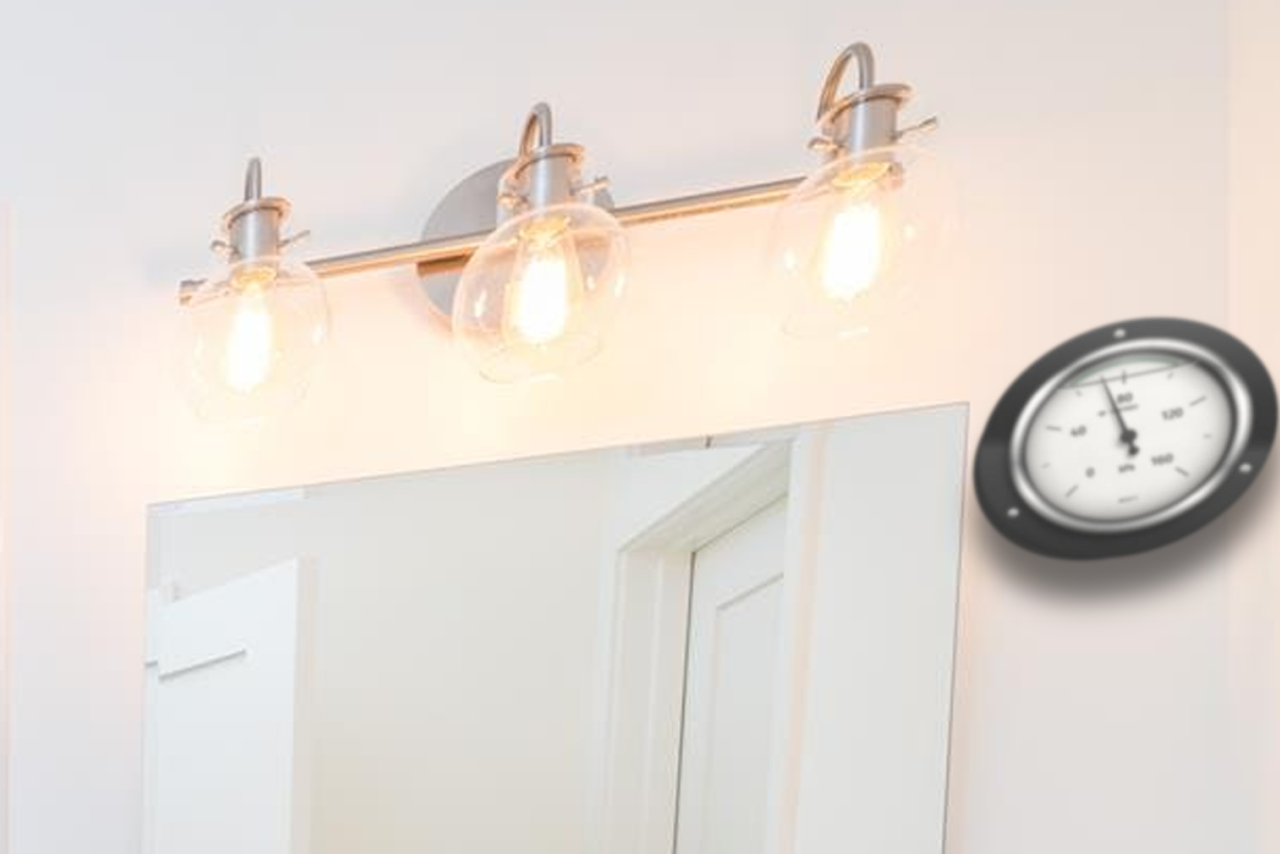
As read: 70 kPa
